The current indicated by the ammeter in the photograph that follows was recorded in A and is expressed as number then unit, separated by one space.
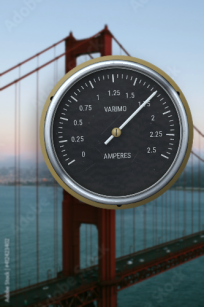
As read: 1.75 A
